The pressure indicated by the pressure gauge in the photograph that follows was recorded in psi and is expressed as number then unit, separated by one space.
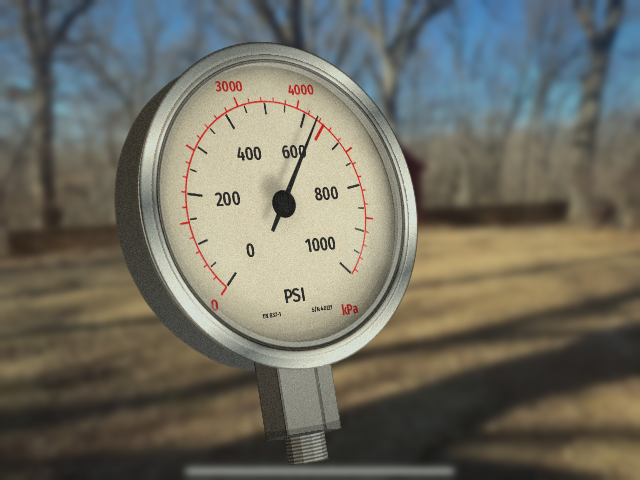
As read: 625 psi
